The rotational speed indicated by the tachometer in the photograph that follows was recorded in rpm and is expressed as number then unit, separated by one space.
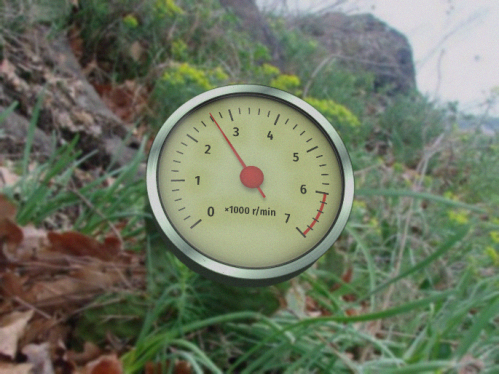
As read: 2600 rpm
